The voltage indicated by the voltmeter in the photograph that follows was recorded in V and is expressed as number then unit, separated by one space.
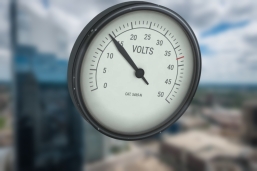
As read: 14 V
